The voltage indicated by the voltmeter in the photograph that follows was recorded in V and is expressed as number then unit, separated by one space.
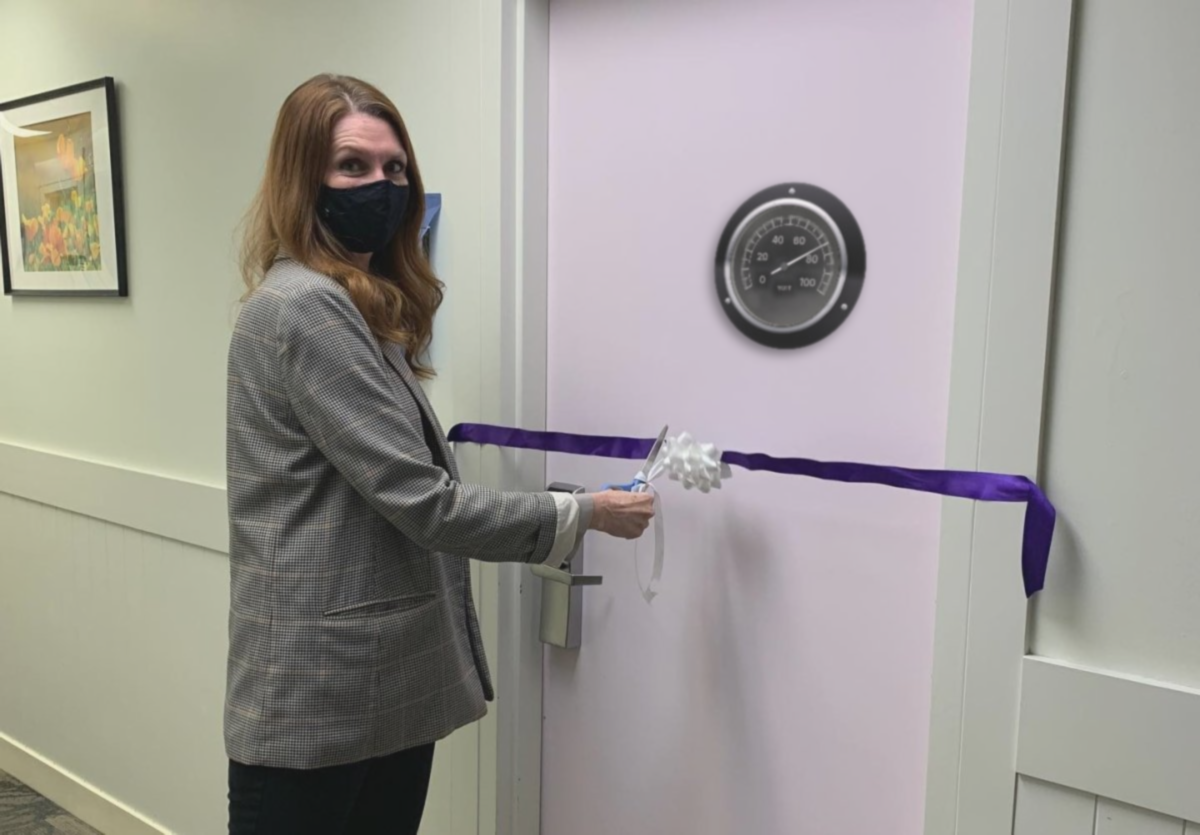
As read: 75 V
